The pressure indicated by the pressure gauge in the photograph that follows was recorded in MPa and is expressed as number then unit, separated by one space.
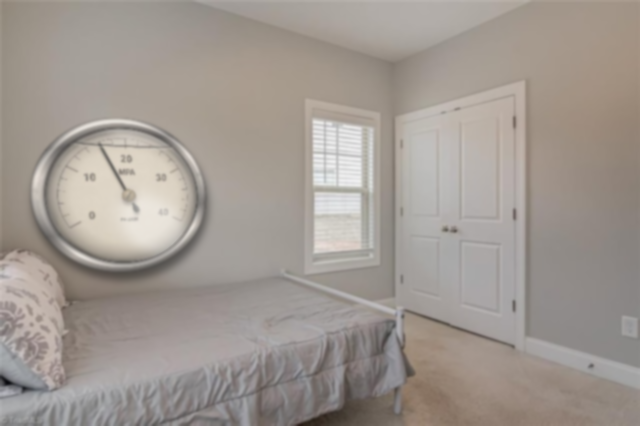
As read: 16 MPa
